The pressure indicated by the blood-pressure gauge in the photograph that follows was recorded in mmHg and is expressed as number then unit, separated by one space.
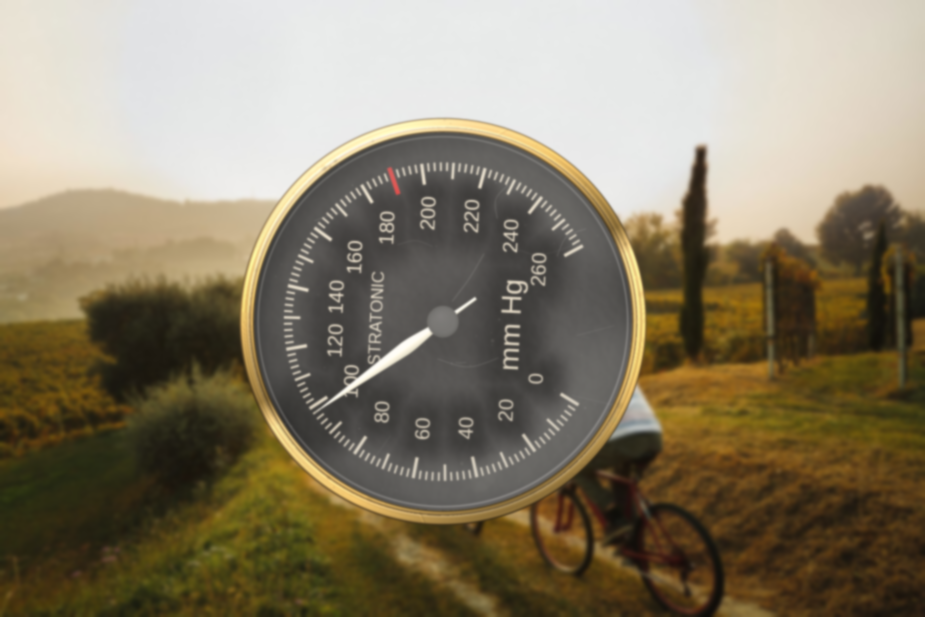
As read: 98 mmHg
